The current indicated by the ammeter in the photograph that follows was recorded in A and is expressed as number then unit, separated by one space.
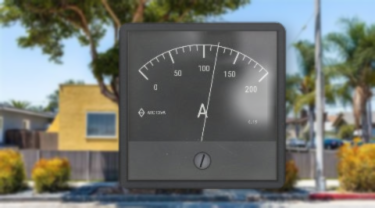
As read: 120 A
